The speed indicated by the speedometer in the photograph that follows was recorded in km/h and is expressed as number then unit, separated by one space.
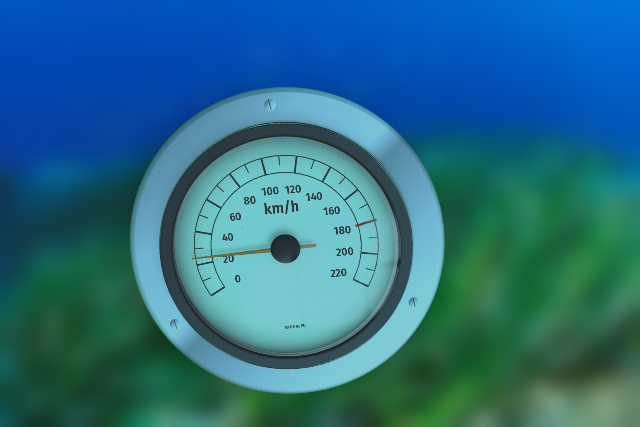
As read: 25 km/h
